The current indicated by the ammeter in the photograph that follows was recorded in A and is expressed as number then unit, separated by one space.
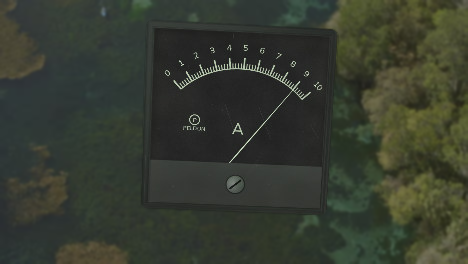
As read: 9 A
